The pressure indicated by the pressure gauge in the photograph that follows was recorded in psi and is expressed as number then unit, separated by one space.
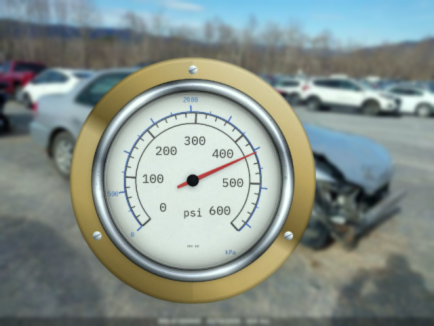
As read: 440 psi
